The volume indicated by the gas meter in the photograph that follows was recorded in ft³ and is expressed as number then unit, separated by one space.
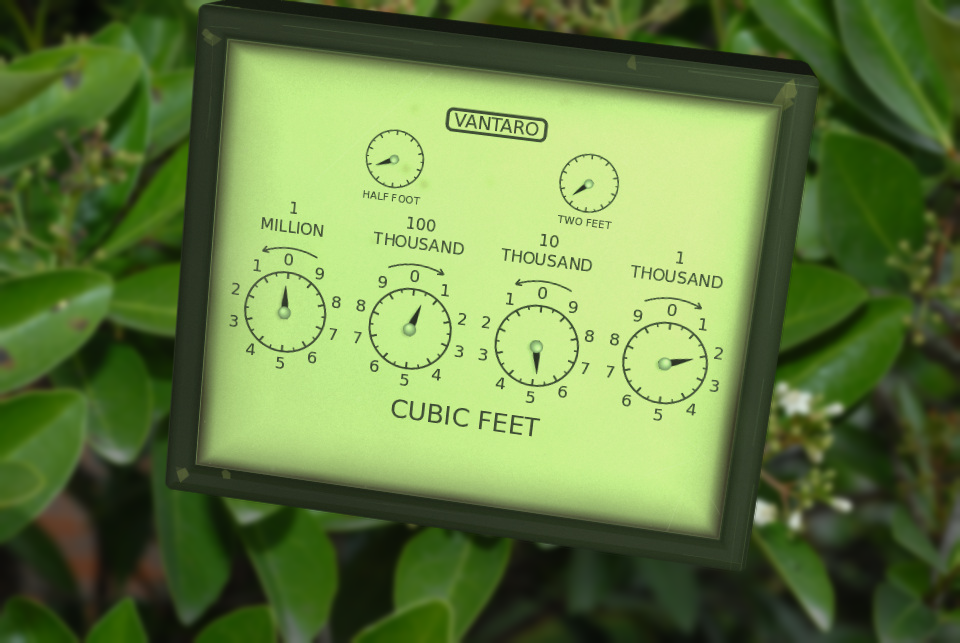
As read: 5200 ft³
